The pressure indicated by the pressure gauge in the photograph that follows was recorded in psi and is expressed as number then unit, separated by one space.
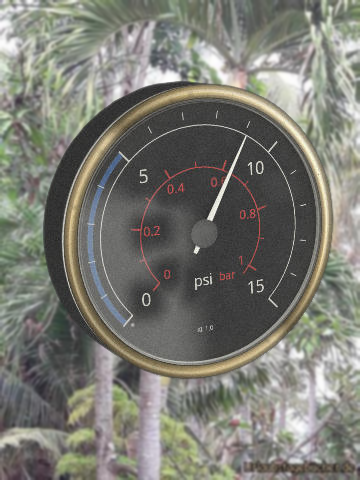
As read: 9 psi
